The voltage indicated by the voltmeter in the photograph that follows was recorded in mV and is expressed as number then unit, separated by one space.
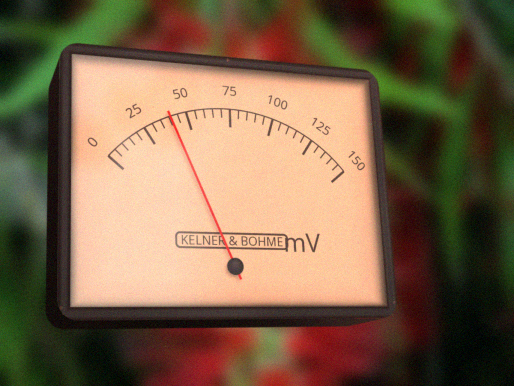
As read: 40 mV
